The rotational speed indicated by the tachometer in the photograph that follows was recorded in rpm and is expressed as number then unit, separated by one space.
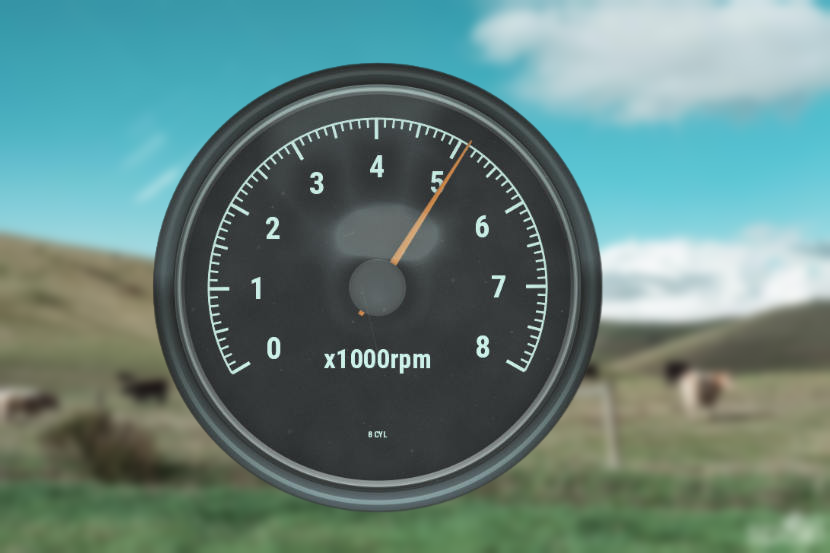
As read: 5100 rpm
